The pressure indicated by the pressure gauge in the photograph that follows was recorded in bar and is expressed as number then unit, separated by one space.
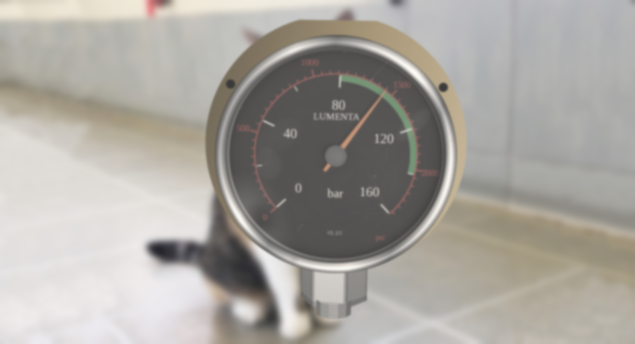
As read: 100 bar
